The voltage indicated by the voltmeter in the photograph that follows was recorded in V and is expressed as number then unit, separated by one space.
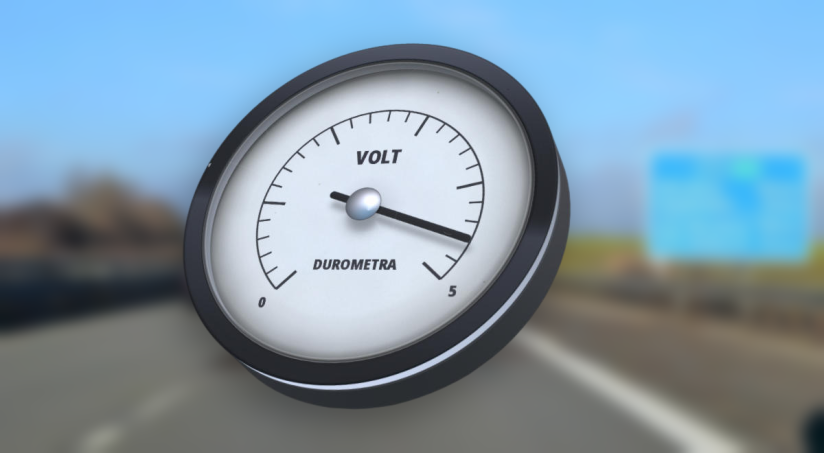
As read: 4.6 V
